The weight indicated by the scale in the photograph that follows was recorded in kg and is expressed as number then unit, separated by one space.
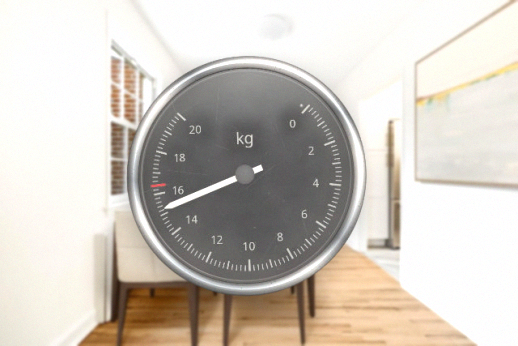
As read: 15.2 kg
